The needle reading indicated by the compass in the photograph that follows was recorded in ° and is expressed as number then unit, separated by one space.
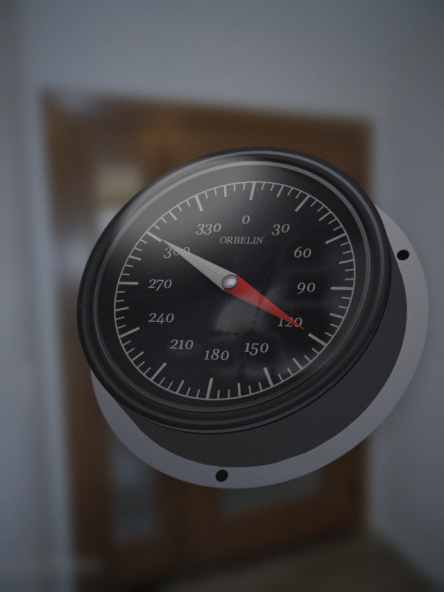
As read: 120 °
